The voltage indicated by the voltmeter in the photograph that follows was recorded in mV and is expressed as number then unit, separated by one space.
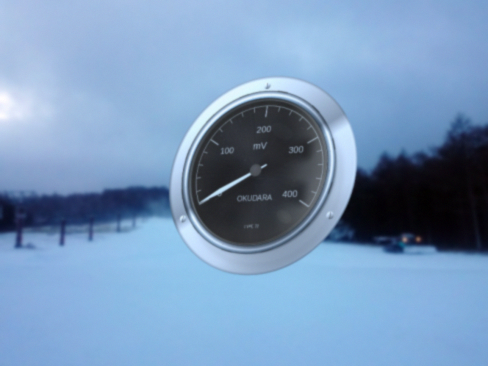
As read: 0 mV
